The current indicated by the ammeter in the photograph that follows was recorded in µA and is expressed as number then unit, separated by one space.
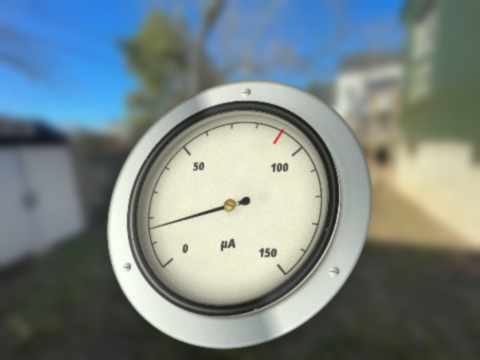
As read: 15 µA
